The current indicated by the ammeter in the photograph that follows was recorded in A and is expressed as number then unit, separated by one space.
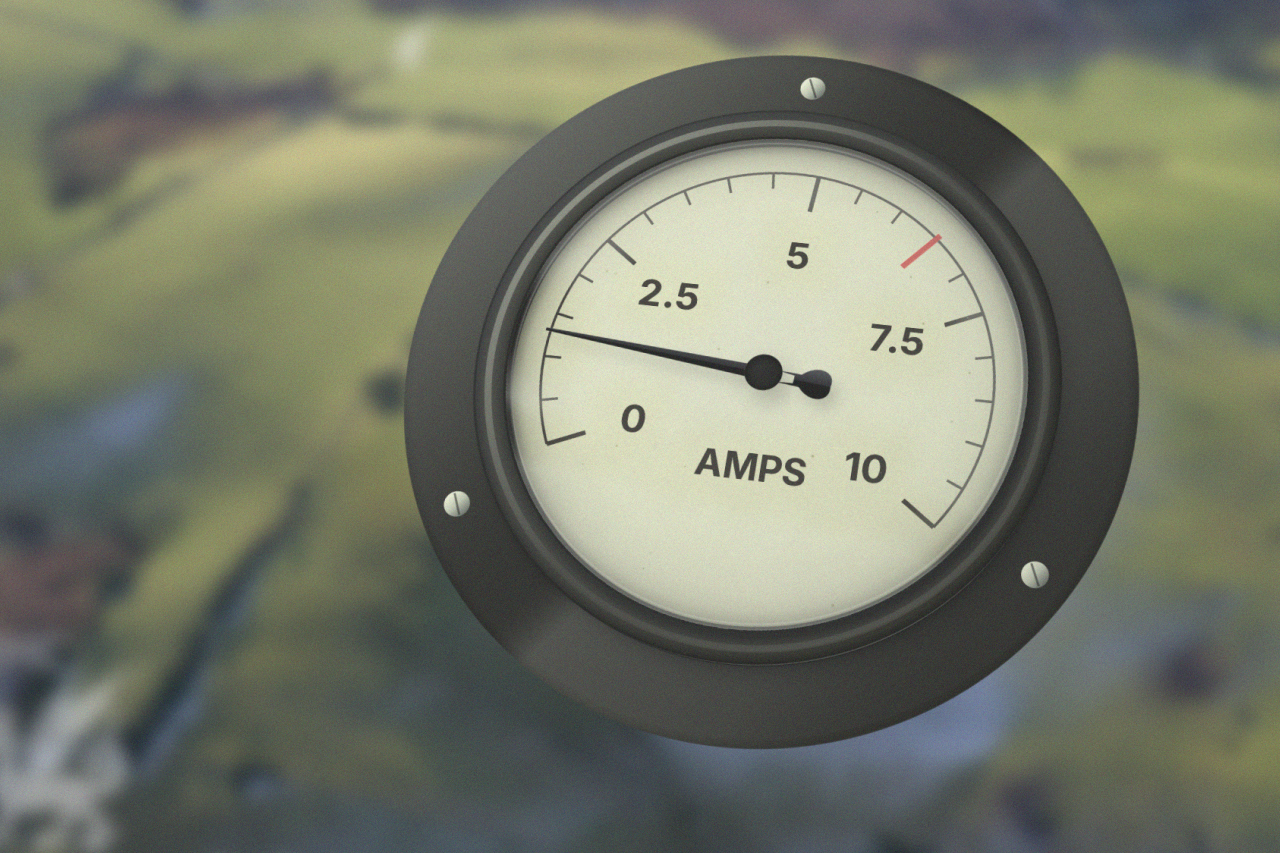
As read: 1.25 A
